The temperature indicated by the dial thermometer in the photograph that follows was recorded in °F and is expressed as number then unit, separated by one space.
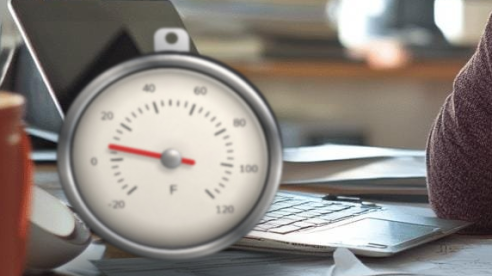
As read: 8 °F
